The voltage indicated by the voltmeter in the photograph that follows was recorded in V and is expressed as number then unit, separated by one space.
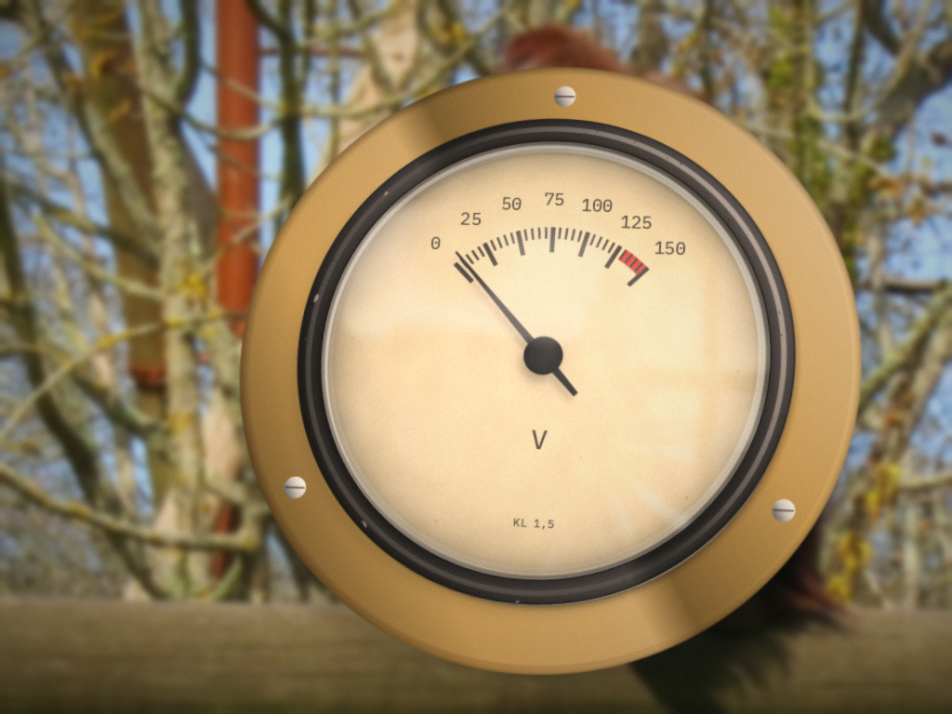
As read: 5 V
